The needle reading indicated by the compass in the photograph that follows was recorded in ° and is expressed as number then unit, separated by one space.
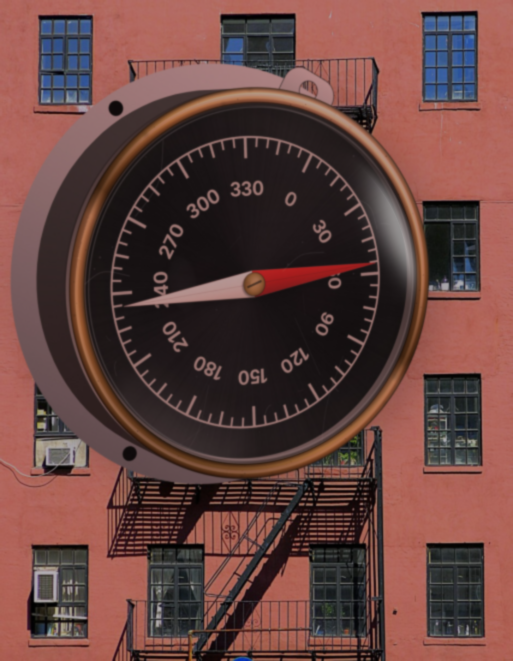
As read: 55 °
